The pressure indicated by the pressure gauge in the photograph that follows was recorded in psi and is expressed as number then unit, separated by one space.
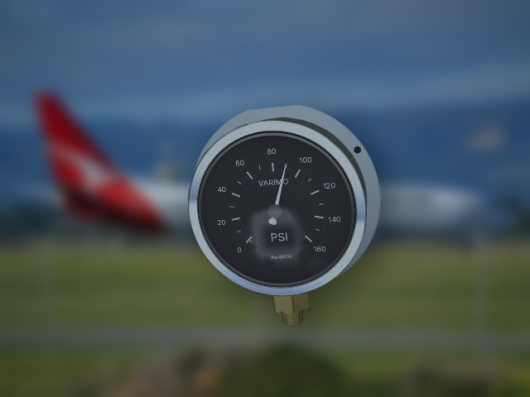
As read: 90 psi
